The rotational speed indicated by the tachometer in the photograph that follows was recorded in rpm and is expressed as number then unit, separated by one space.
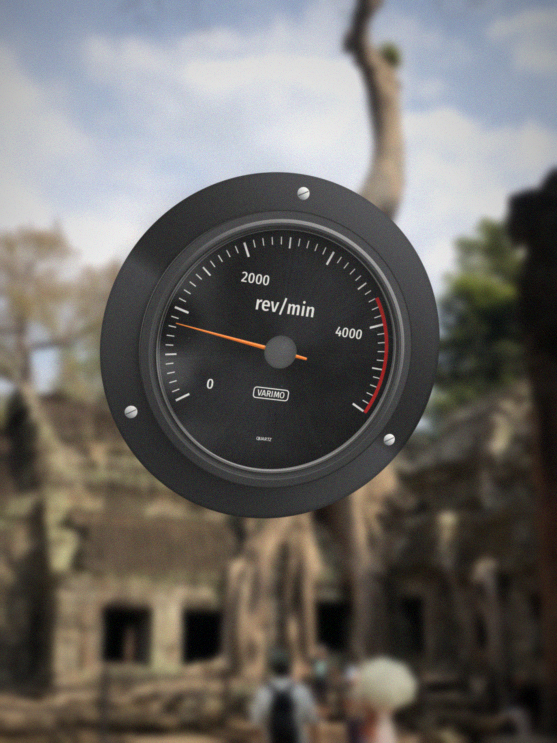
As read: 850 rpm
